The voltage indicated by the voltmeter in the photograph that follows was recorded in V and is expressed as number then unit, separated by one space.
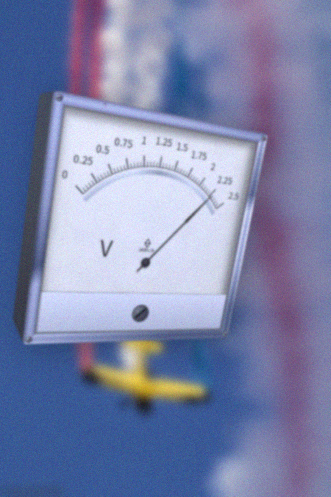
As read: 2.25 V
